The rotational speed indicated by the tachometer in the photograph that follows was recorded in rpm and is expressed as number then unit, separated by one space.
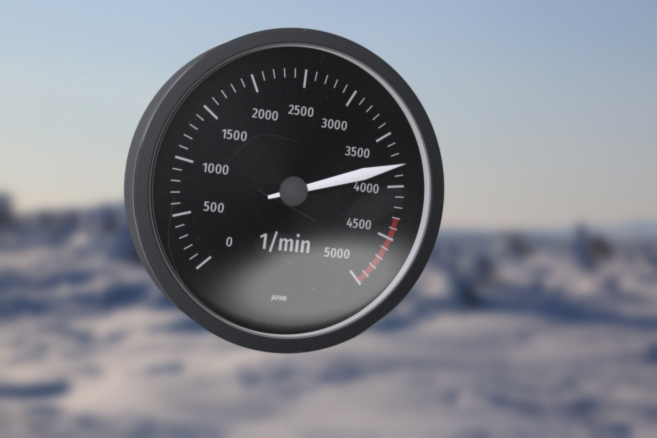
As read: 3800 rpm
